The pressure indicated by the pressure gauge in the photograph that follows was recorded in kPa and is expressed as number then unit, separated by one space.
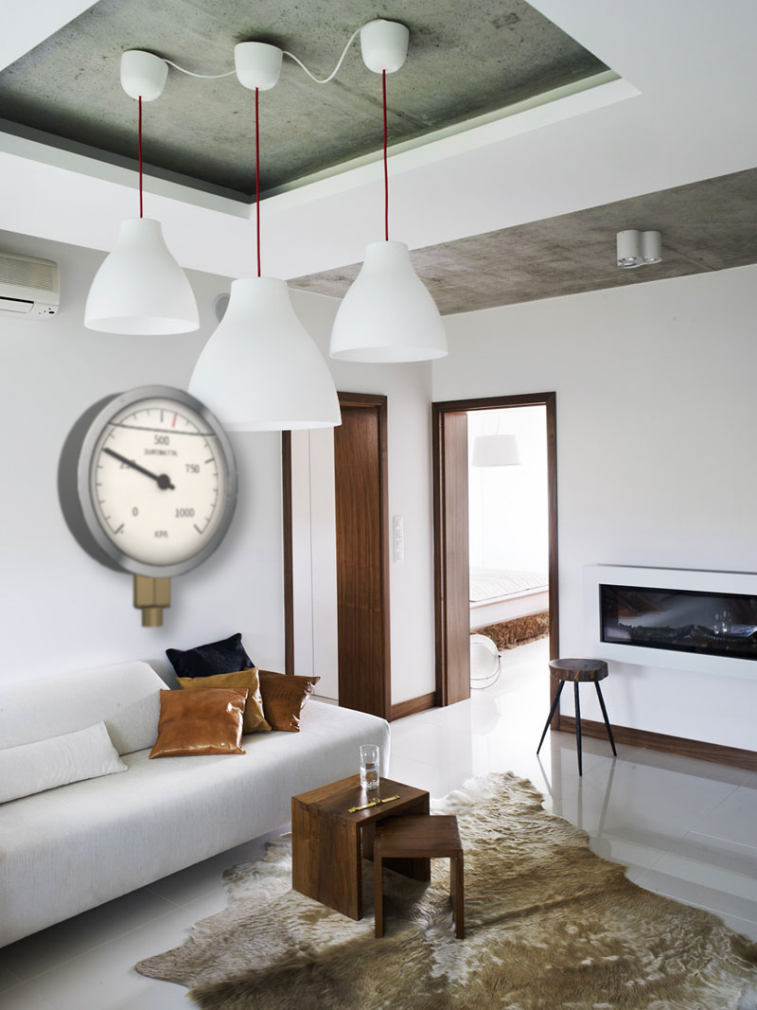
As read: 250 kPa
